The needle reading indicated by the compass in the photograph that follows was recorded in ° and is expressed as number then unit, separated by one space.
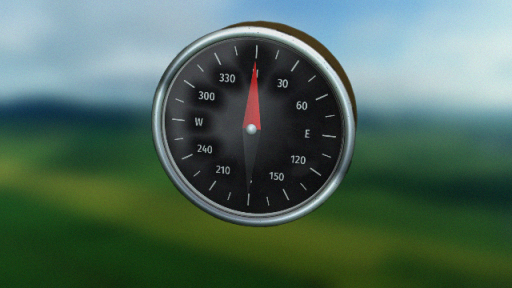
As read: 0 °
